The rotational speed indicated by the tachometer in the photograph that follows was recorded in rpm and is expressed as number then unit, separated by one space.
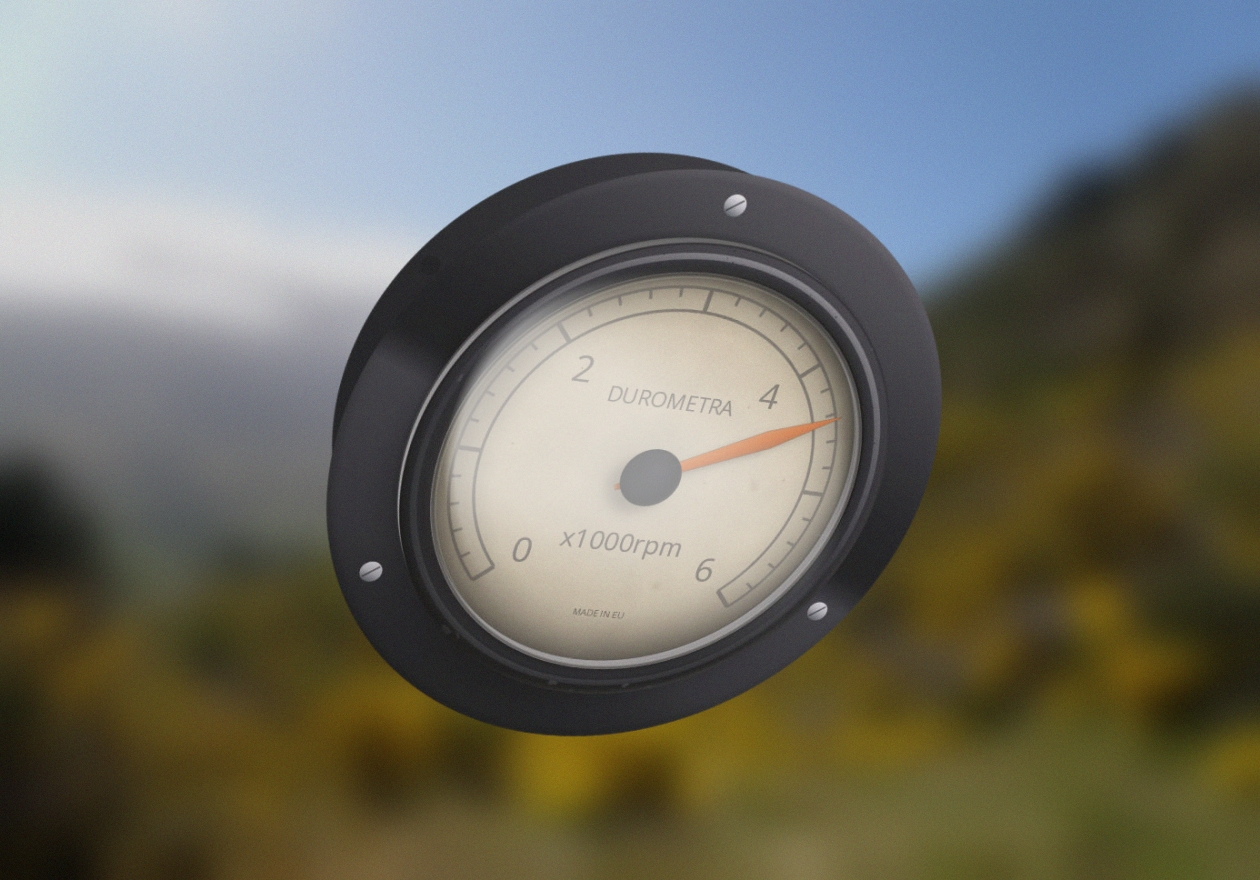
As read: 4400 rpm
